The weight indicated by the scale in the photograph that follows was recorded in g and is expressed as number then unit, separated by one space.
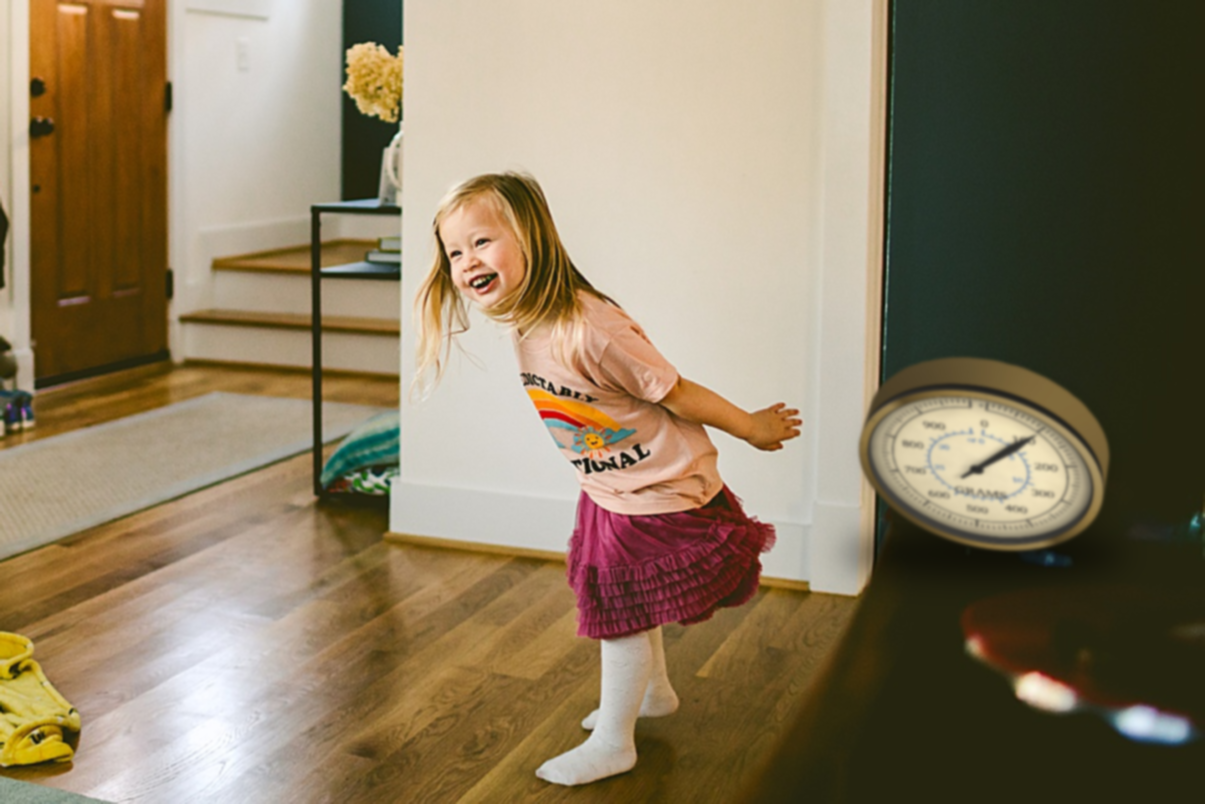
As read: 100 g
